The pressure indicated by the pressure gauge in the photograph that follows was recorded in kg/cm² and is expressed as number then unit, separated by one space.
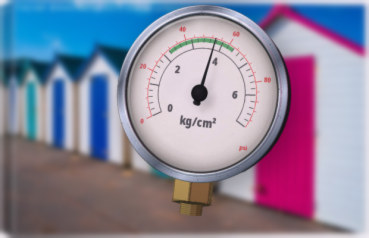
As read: 3.8 kg/cm²
